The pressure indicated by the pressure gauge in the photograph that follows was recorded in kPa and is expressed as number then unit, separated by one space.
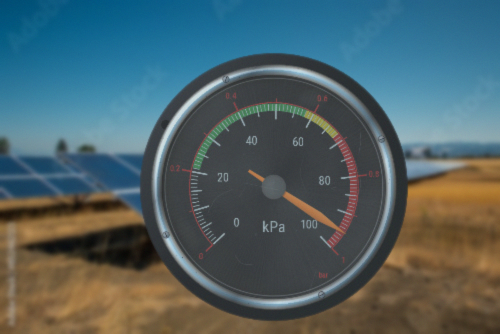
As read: 95 kPa
